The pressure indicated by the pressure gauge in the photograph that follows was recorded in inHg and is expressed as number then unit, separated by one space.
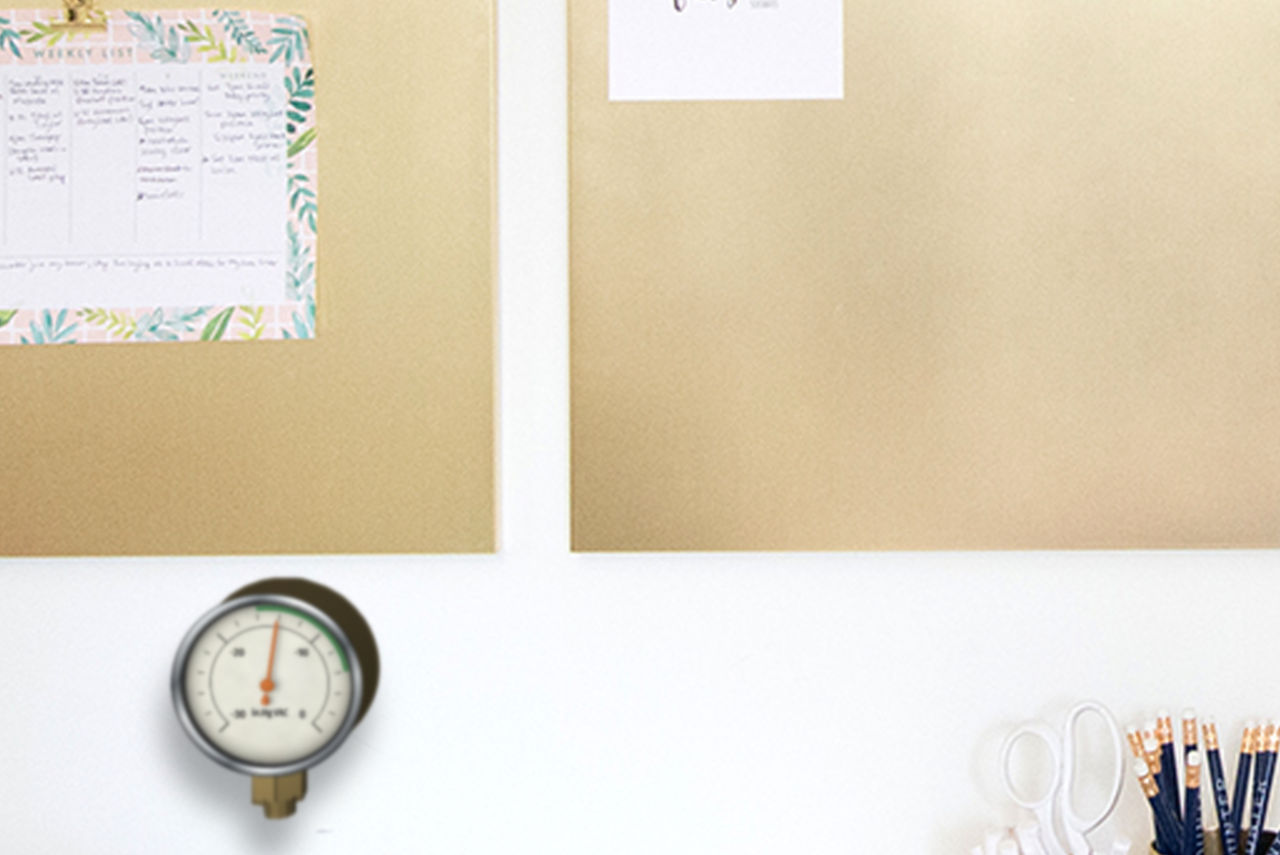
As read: -14 inHg
